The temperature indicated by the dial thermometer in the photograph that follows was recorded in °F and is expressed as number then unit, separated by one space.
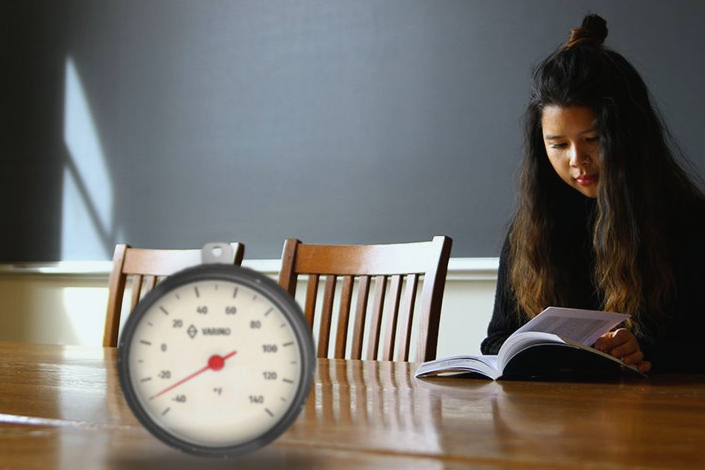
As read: -30 °F
